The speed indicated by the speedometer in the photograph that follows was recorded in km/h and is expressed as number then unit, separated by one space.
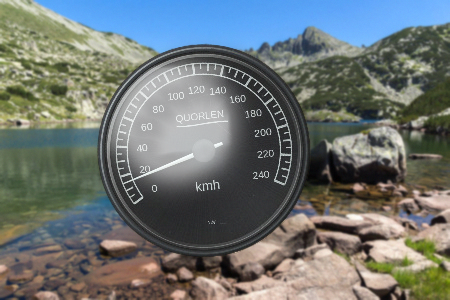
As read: 15 km/h
